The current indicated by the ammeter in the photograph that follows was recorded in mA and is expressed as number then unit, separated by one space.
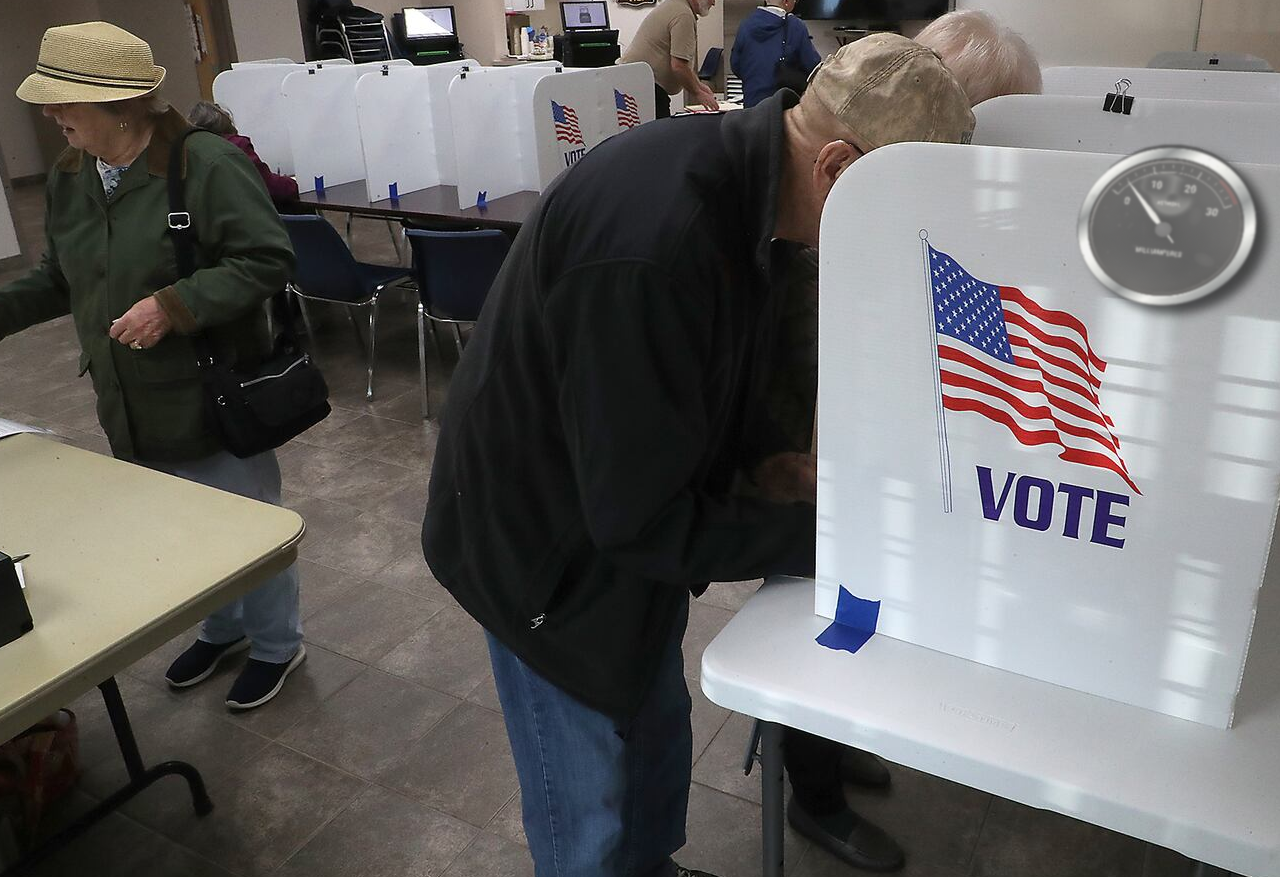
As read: 4 mA
